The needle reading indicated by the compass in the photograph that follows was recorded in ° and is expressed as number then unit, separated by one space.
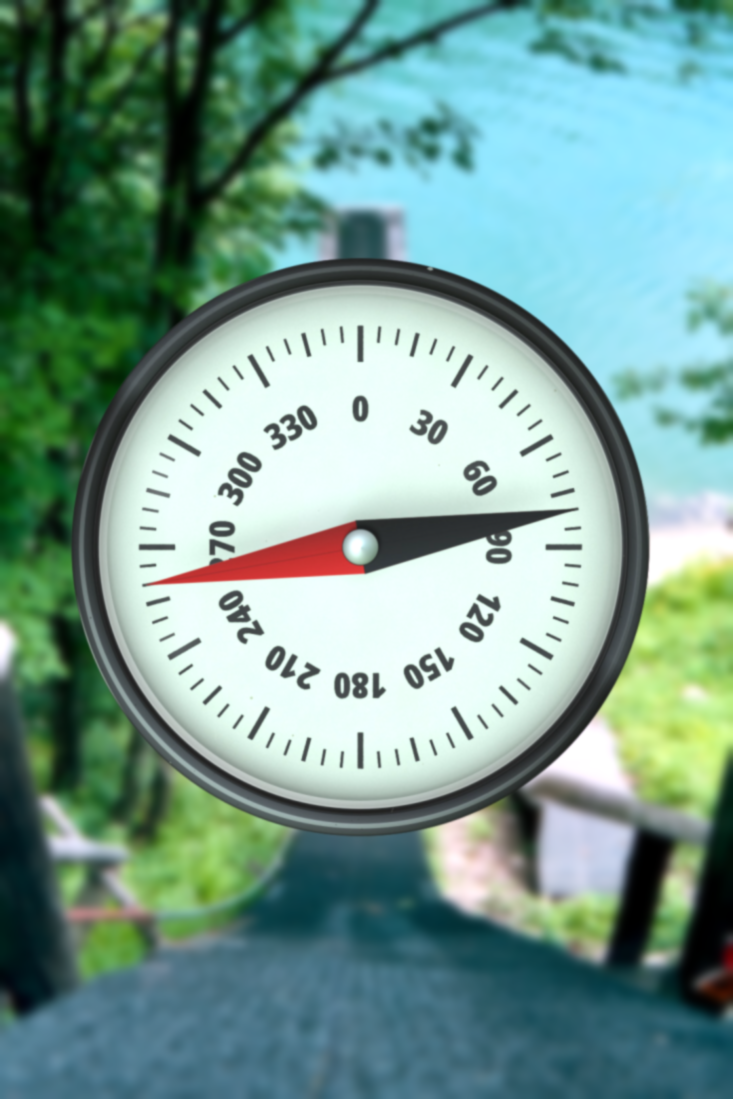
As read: 260 °
